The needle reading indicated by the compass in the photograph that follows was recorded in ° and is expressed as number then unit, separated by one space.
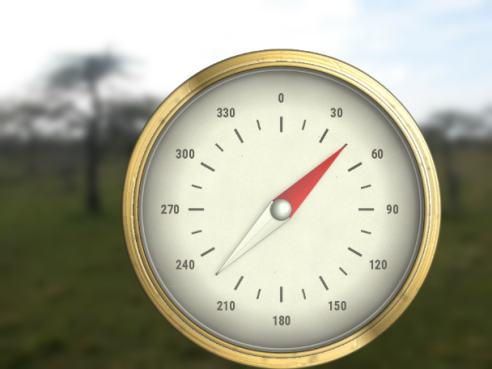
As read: 45 °
